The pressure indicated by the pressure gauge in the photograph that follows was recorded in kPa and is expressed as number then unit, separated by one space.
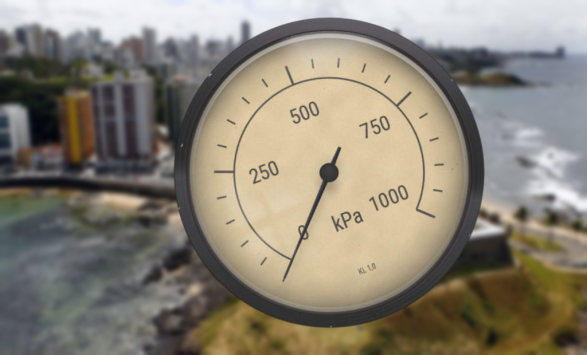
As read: 0 kPa
